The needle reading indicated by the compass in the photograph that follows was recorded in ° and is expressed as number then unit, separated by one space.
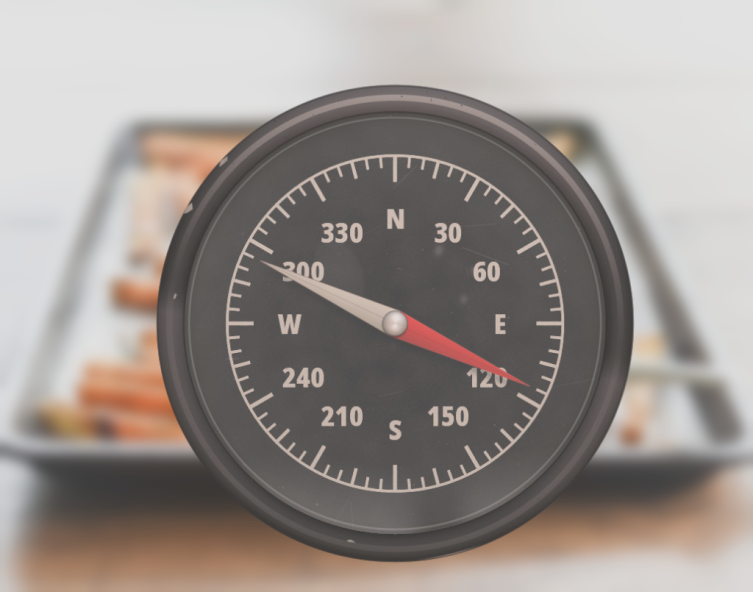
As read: 115 °
